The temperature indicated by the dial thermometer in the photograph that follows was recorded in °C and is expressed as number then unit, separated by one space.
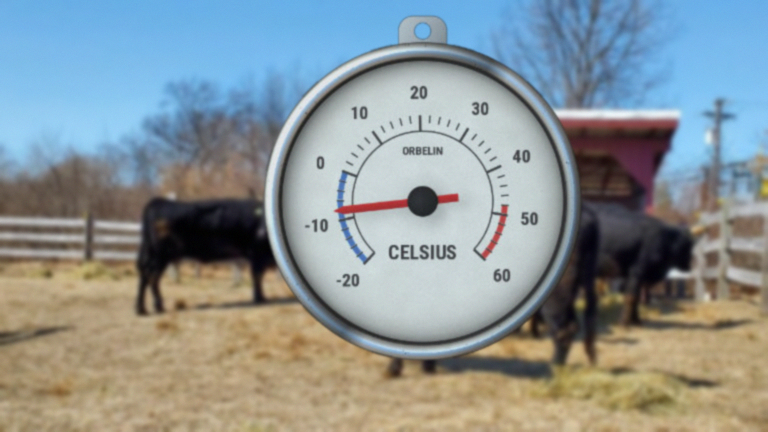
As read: -8 °C
